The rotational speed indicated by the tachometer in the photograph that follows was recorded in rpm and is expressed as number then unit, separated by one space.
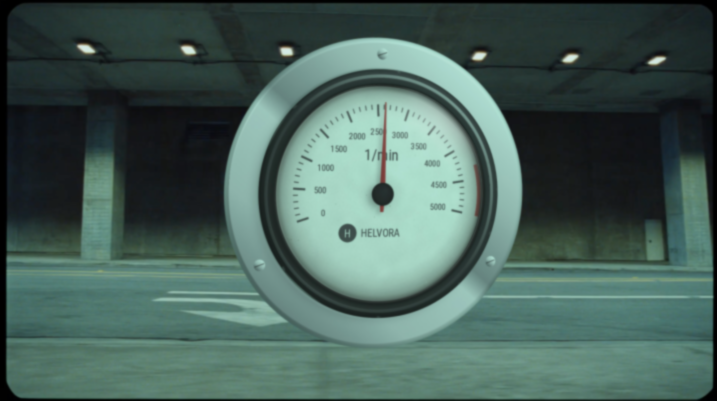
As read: 2600 rpm
